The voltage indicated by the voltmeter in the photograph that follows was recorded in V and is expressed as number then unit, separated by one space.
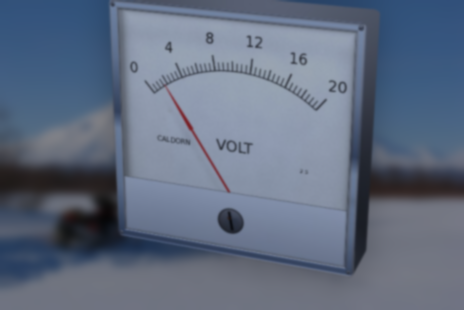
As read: 2 V
